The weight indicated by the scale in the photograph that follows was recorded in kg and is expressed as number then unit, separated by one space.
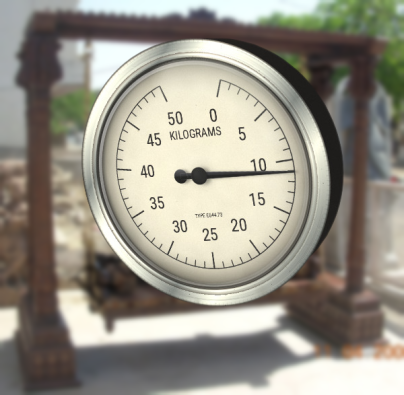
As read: 11 kg
